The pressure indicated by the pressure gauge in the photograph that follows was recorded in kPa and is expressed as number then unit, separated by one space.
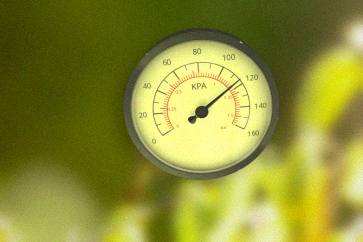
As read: 115 kPa
